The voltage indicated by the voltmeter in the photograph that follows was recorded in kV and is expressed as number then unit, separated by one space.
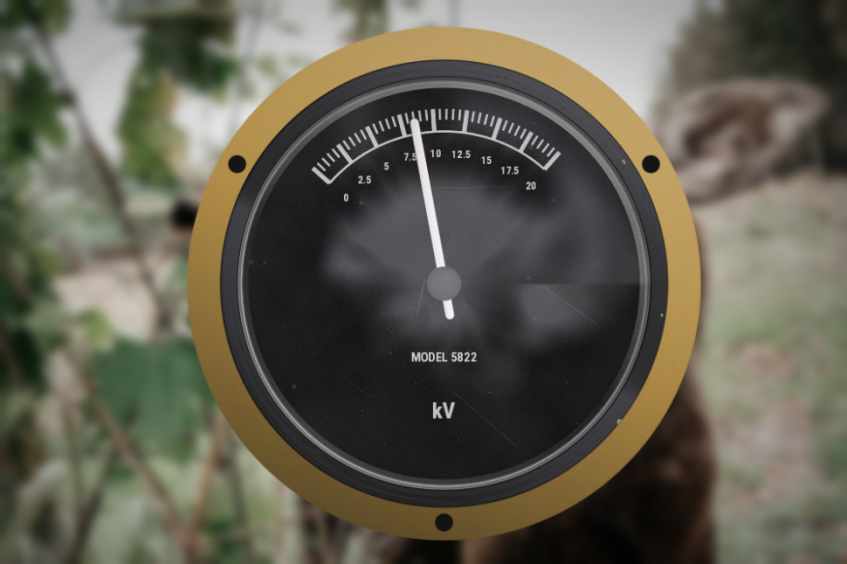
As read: 8.5 kV
